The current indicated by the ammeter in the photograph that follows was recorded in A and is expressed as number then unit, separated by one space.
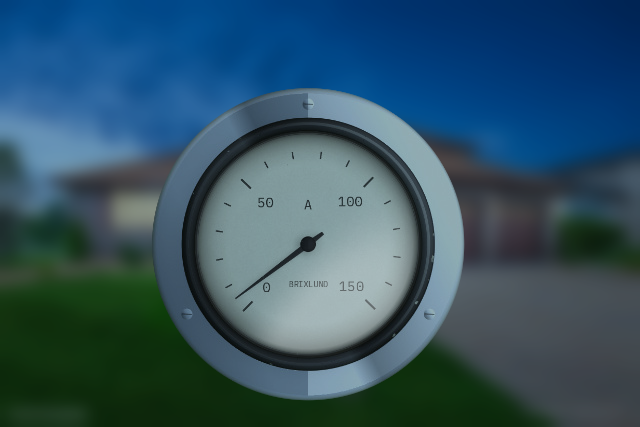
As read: 5 A
